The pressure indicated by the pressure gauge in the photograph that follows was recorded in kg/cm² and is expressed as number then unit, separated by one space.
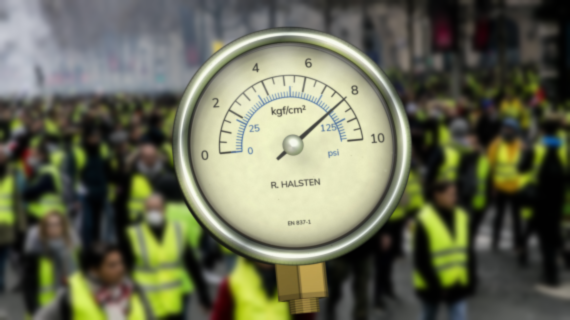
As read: 8 kg/cm²
